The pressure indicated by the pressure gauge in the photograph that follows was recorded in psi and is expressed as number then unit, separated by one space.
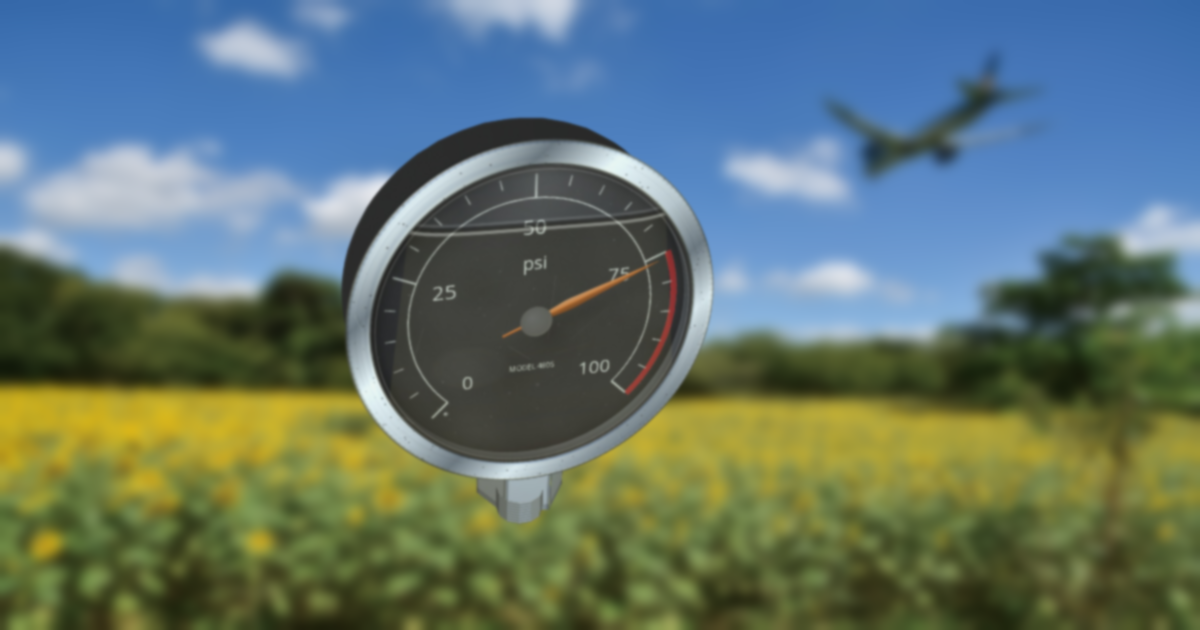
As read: 75 psi
